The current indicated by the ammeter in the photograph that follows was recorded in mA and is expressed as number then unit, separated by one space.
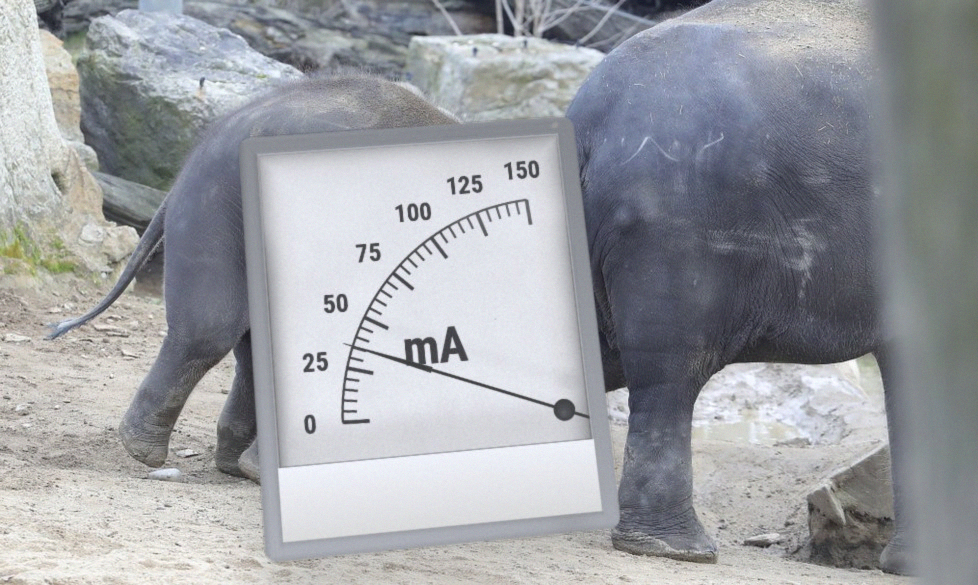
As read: 35 mA
